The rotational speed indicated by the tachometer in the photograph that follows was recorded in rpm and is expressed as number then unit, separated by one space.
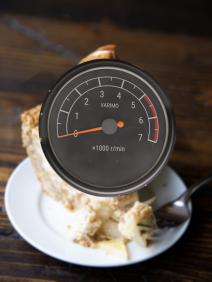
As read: 0 rpm
